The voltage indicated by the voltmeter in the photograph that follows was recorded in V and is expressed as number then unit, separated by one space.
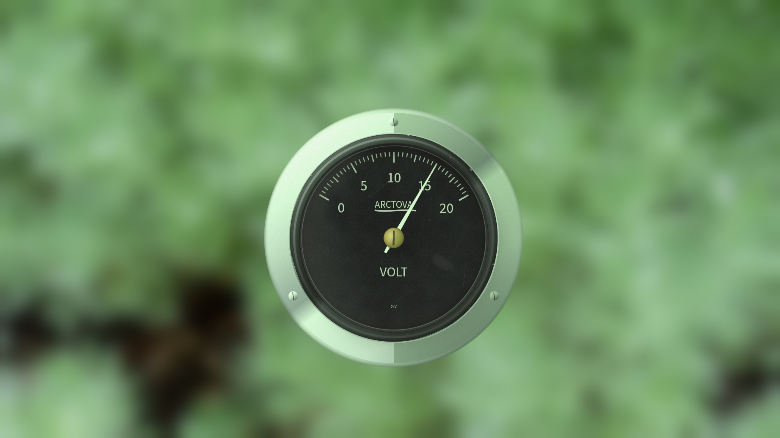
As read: 15 V
